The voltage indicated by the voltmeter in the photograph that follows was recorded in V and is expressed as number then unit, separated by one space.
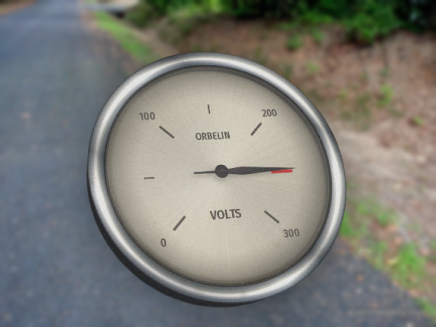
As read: 250 V
